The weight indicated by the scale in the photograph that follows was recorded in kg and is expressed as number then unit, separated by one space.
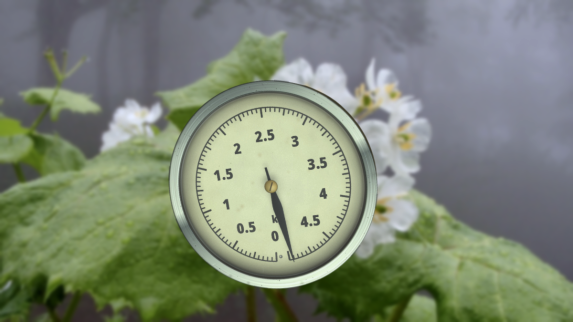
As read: 4.95 kg
